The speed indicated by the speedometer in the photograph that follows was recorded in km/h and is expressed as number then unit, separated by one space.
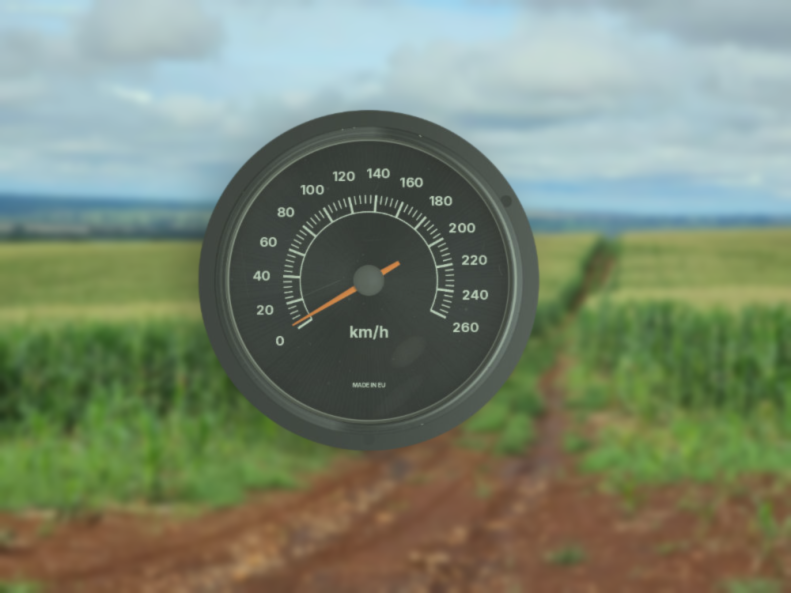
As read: 4 km/h
